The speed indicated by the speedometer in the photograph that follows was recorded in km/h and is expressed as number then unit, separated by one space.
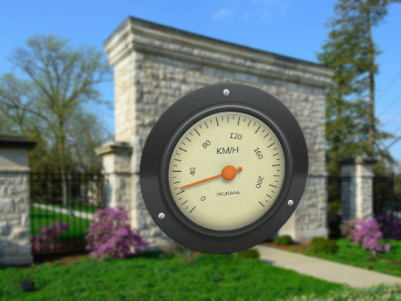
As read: 25 km/h
